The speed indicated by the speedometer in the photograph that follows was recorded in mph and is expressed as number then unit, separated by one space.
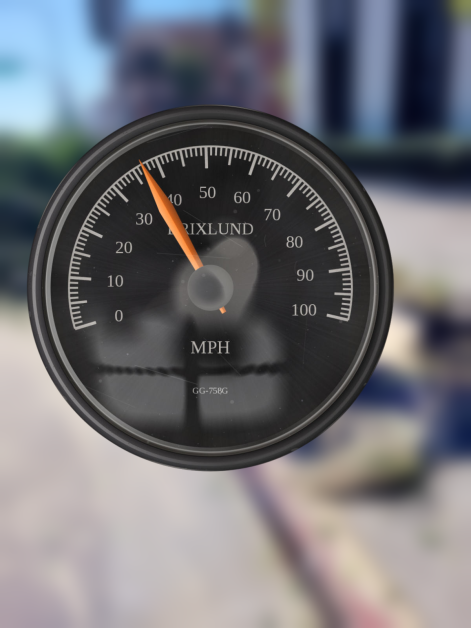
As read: 37 mph
